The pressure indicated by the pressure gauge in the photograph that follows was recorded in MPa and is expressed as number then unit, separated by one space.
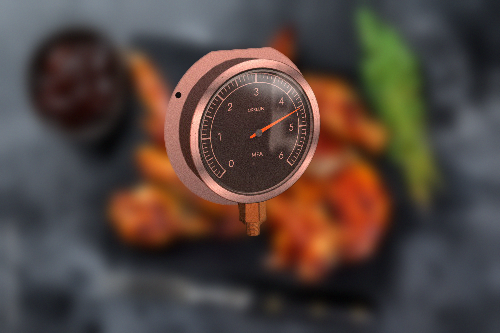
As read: 4.5 MPa
